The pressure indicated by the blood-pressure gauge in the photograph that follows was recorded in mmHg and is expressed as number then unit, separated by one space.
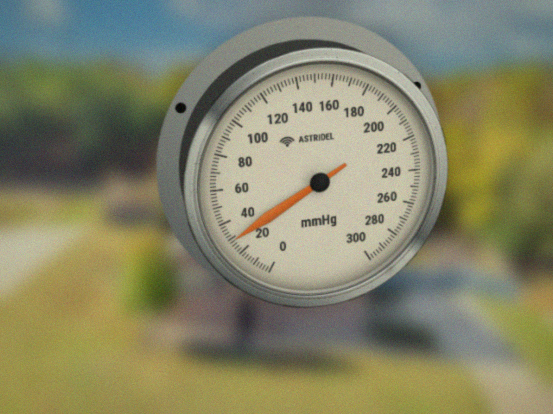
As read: 30 mmHg
